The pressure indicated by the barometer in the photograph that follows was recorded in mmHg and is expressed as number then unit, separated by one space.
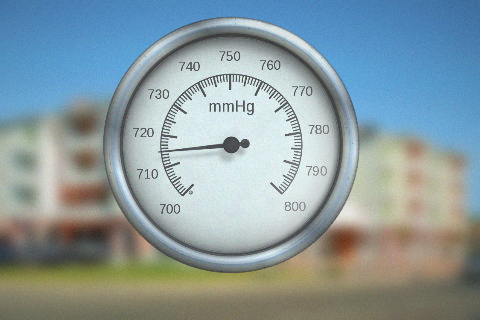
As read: 715 mmHg
